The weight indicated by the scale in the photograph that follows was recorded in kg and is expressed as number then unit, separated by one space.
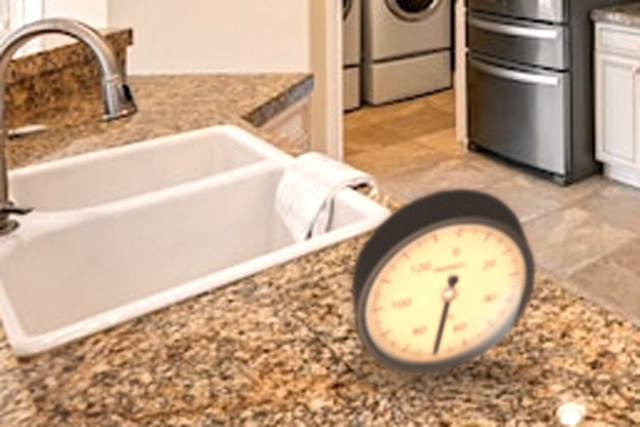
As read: 70 kg
